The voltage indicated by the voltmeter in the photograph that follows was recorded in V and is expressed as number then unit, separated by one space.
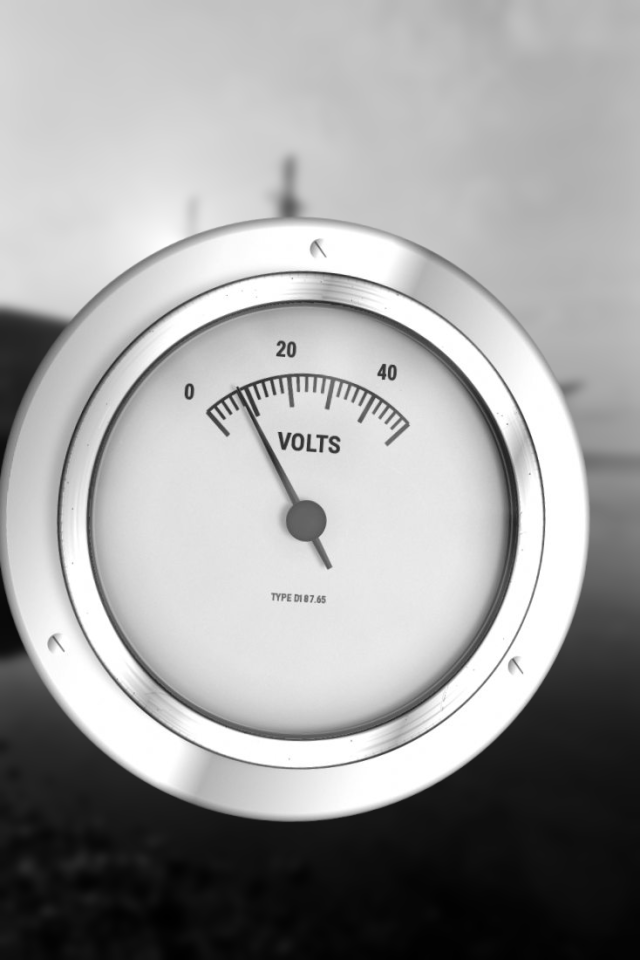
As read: 8 V
